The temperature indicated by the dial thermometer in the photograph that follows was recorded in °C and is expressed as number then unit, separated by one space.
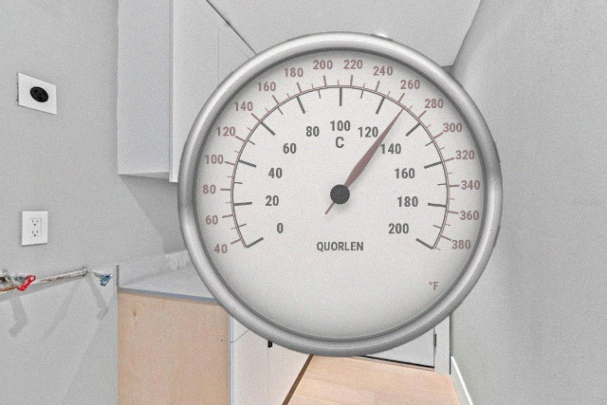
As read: 130 °C
